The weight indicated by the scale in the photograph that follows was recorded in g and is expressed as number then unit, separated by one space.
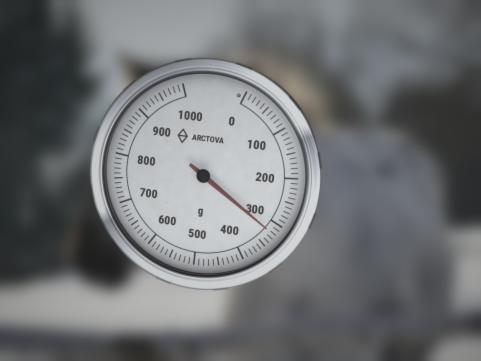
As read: 320 g
